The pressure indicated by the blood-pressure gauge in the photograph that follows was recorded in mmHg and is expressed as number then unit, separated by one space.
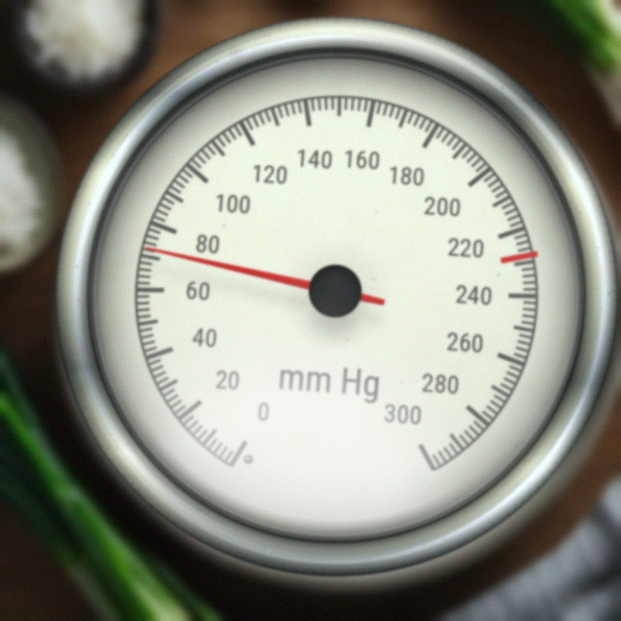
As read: 72 mmHg
